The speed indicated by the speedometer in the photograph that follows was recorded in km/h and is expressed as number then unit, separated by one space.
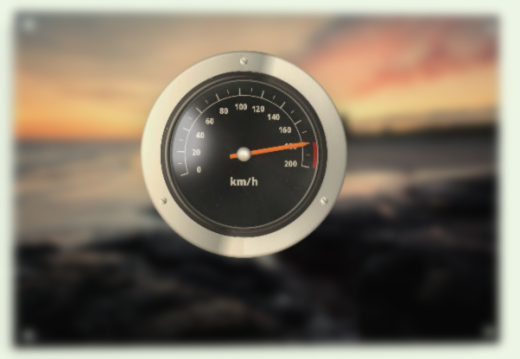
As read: 180 km/h
